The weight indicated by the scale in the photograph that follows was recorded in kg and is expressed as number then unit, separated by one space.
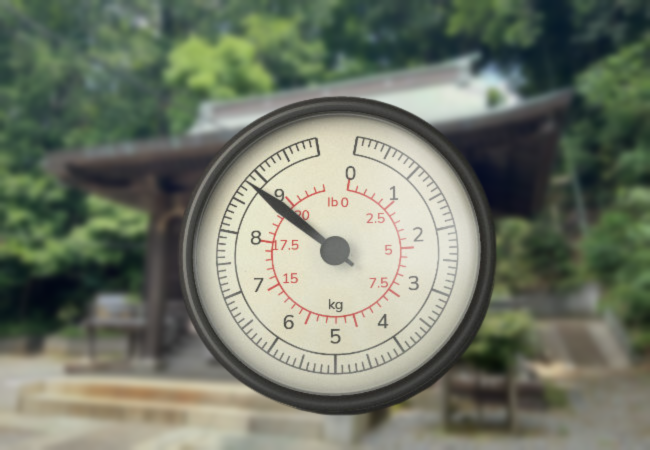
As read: 8.8 kg
